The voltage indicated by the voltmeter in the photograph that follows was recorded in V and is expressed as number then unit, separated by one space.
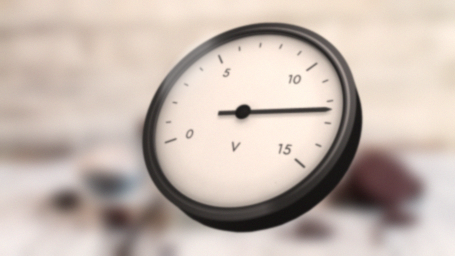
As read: 12.5 V
